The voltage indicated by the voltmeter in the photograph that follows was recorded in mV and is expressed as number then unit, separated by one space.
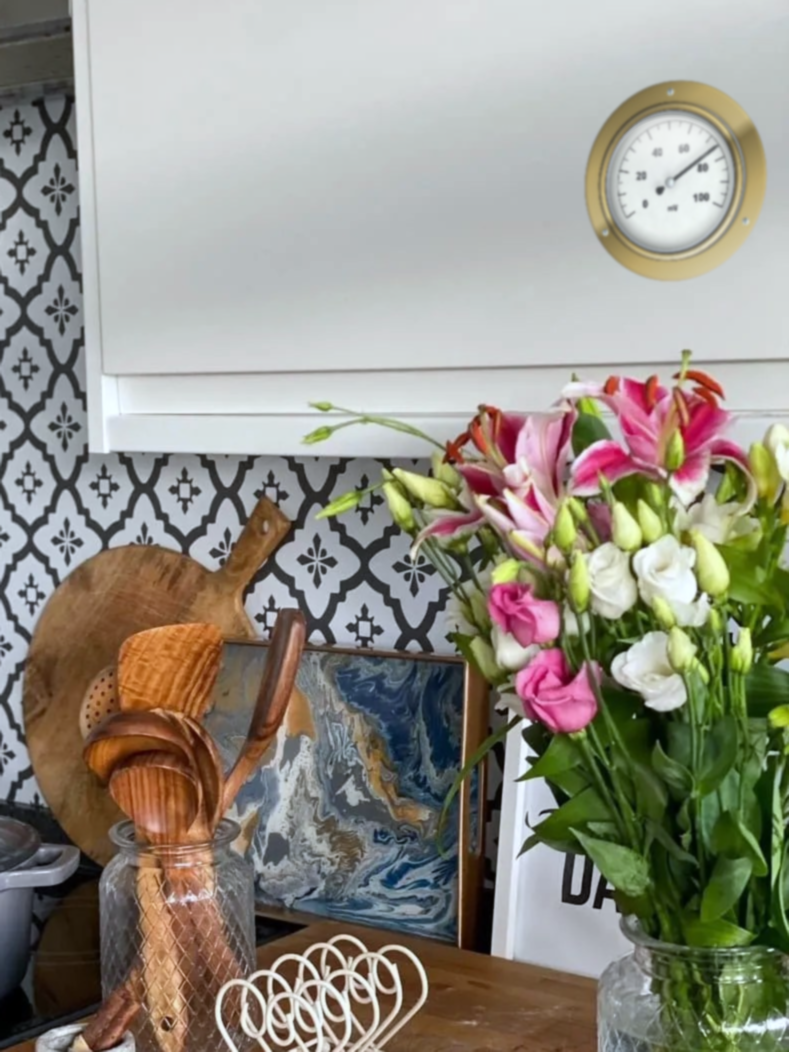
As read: 75 mV
